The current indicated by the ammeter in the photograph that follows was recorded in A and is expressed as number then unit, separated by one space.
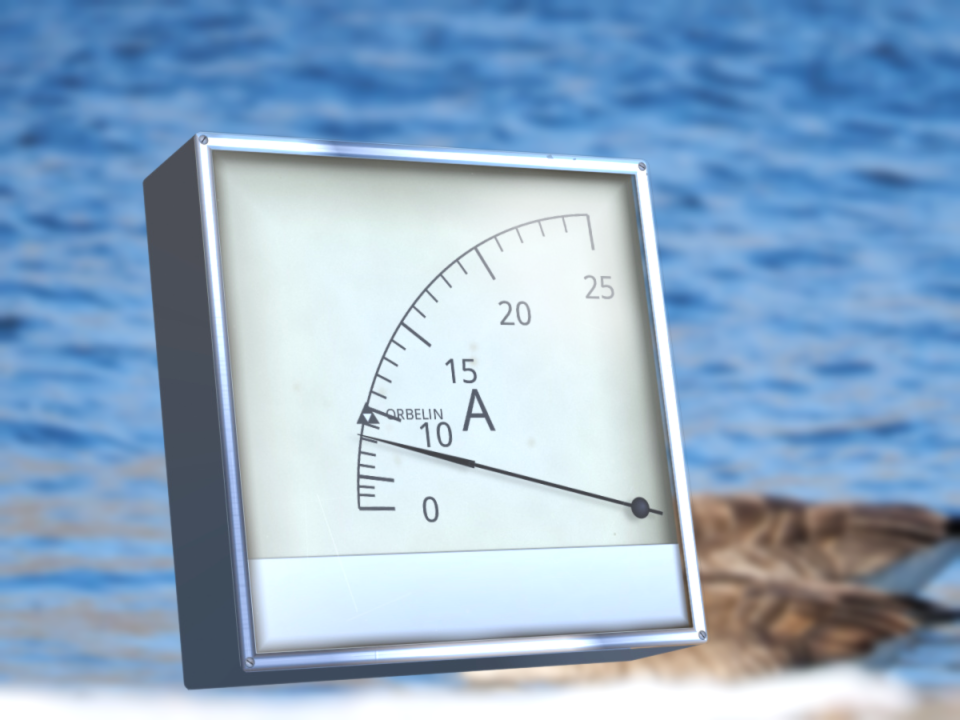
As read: 8 A
